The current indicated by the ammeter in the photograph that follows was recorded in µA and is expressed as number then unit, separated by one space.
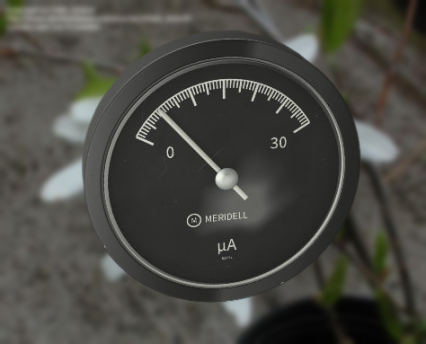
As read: 5 µA
